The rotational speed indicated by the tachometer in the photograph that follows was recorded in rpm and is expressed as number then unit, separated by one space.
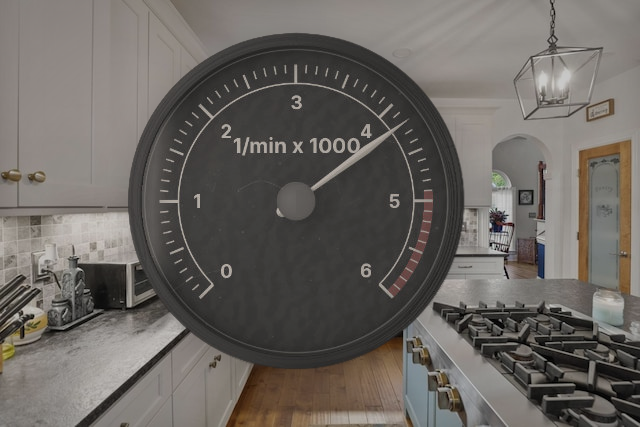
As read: 4200 rpm
